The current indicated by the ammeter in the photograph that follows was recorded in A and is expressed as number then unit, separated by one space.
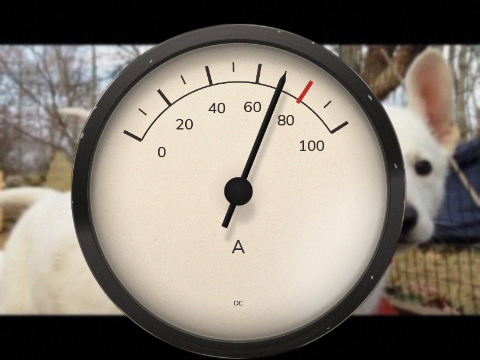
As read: 70 A
